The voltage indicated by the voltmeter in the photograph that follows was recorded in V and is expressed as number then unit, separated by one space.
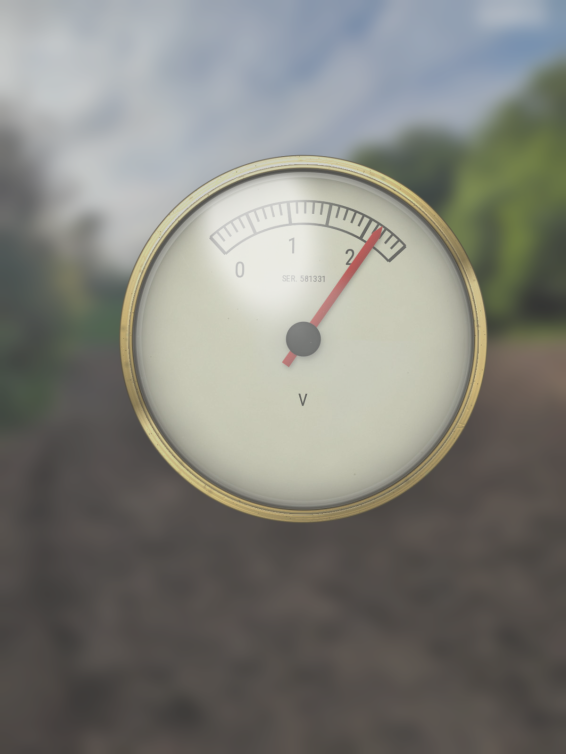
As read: 2.15 V
